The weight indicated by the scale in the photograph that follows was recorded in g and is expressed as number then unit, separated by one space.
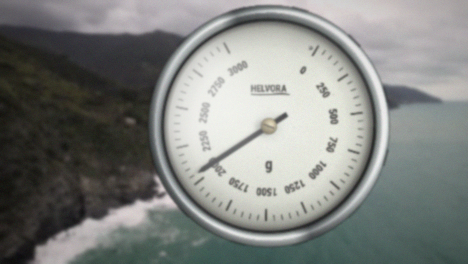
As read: 2050 g
